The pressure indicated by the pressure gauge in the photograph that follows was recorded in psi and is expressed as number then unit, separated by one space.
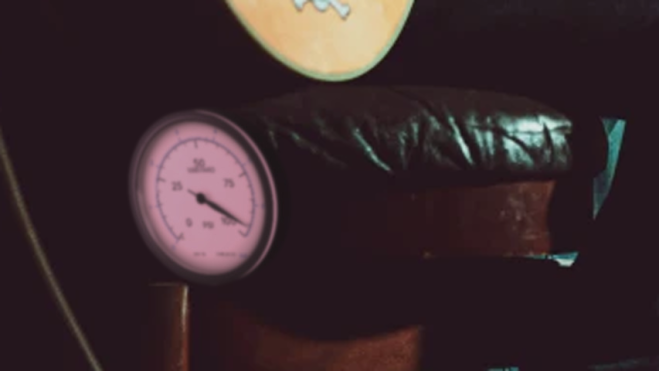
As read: 95 psi
